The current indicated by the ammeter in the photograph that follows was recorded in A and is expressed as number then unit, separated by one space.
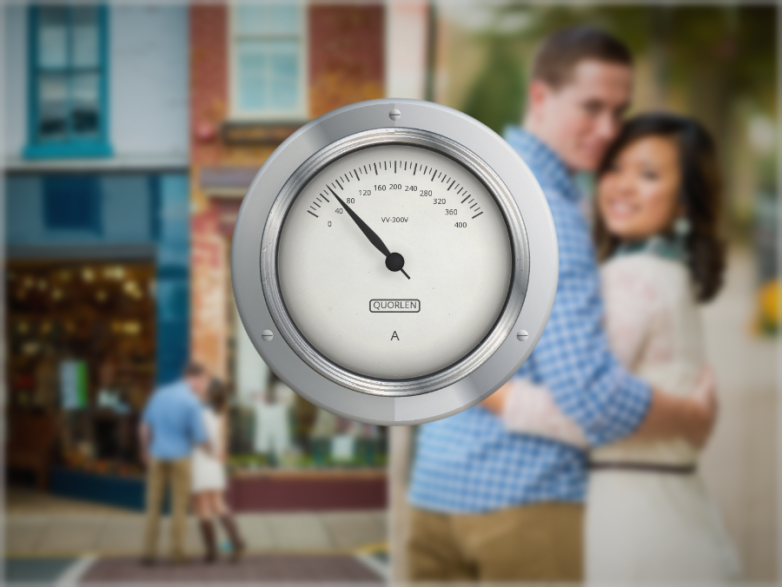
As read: 60 A
